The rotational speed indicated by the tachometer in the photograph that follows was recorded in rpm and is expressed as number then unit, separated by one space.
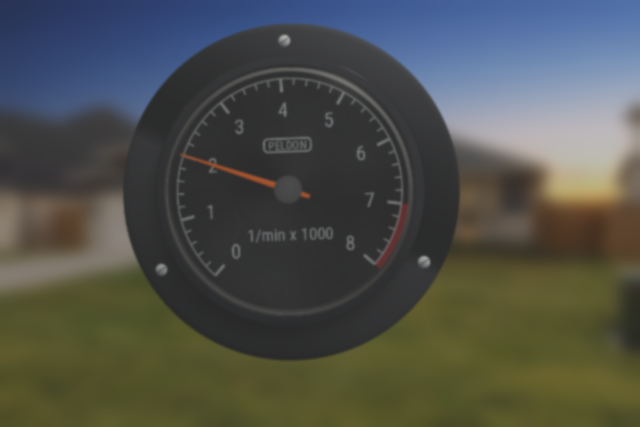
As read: 2000 rpm
